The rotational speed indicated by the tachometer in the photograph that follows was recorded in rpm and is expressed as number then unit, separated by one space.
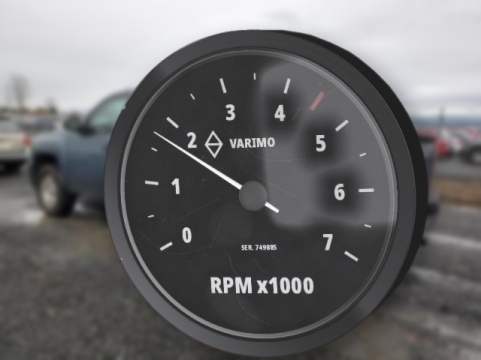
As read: 1750 rpm
